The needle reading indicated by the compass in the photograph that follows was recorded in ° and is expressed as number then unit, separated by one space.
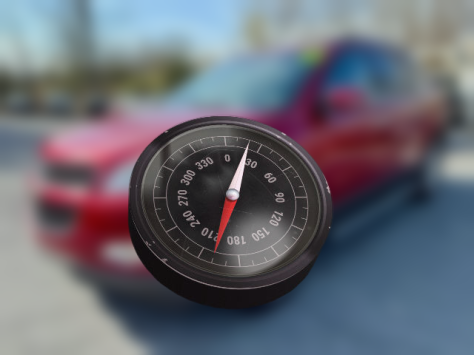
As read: 200 °
